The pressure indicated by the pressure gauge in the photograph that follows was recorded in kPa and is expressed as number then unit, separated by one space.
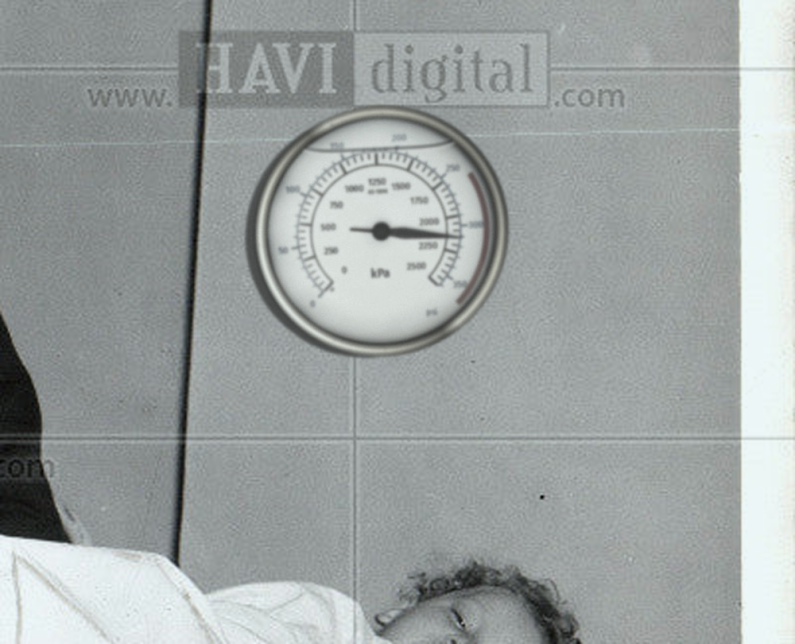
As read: 2150 kPa
